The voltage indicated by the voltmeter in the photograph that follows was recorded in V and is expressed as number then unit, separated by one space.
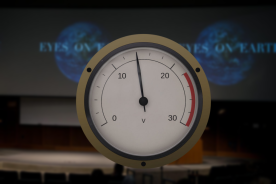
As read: 14 V
